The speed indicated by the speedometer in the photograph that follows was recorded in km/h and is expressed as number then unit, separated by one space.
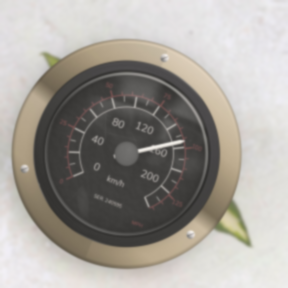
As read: 155 km/h
